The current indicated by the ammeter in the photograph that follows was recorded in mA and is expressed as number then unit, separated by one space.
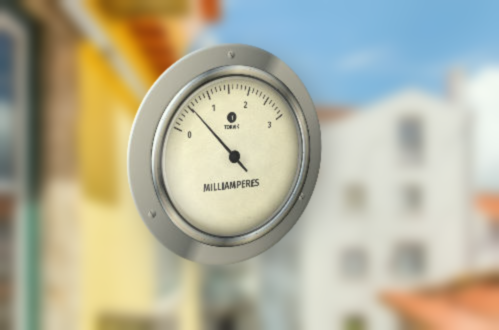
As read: 0.5 mA
